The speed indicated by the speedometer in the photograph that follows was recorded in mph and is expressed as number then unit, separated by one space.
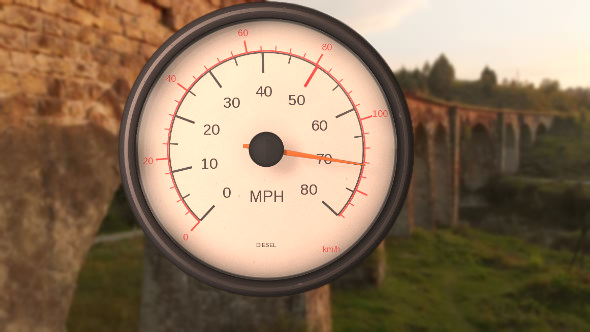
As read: 70 mph
